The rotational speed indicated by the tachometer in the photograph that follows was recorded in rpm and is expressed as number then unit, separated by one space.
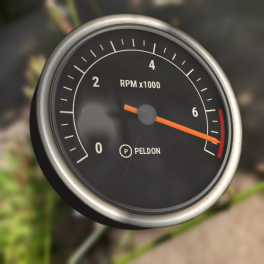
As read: 6750 rpm
